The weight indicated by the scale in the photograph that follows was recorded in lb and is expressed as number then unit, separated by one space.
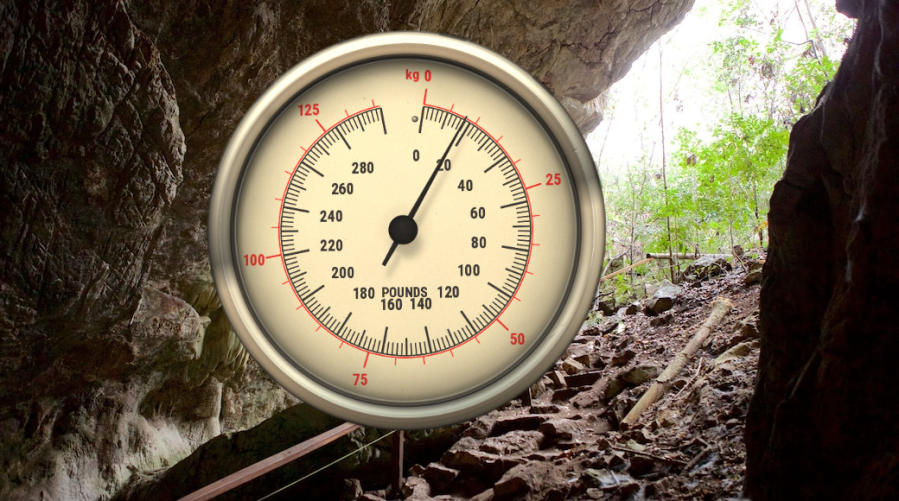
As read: 18 lb
